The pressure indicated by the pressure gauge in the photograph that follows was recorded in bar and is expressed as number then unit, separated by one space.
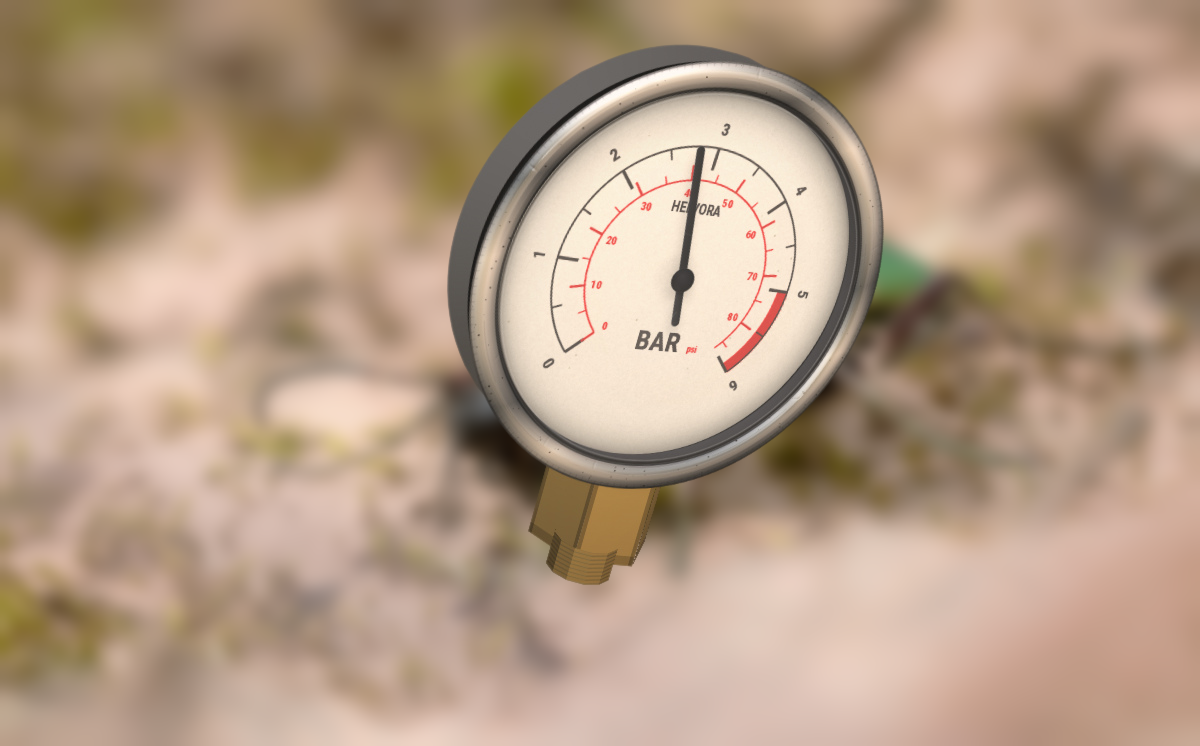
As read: 2.75 bar
